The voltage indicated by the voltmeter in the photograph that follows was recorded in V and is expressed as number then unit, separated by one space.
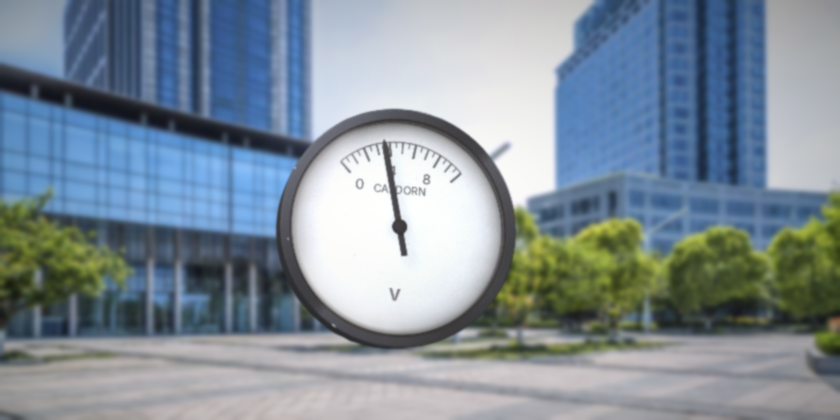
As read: 3.5 V
